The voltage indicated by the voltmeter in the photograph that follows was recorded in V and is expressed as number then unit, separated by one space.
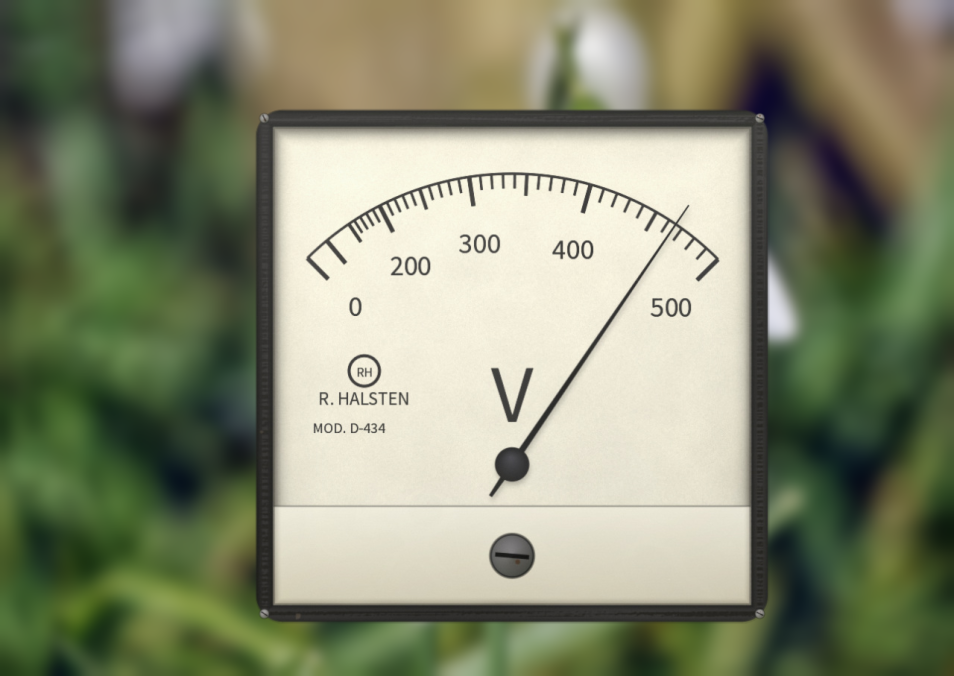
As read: 465 V
